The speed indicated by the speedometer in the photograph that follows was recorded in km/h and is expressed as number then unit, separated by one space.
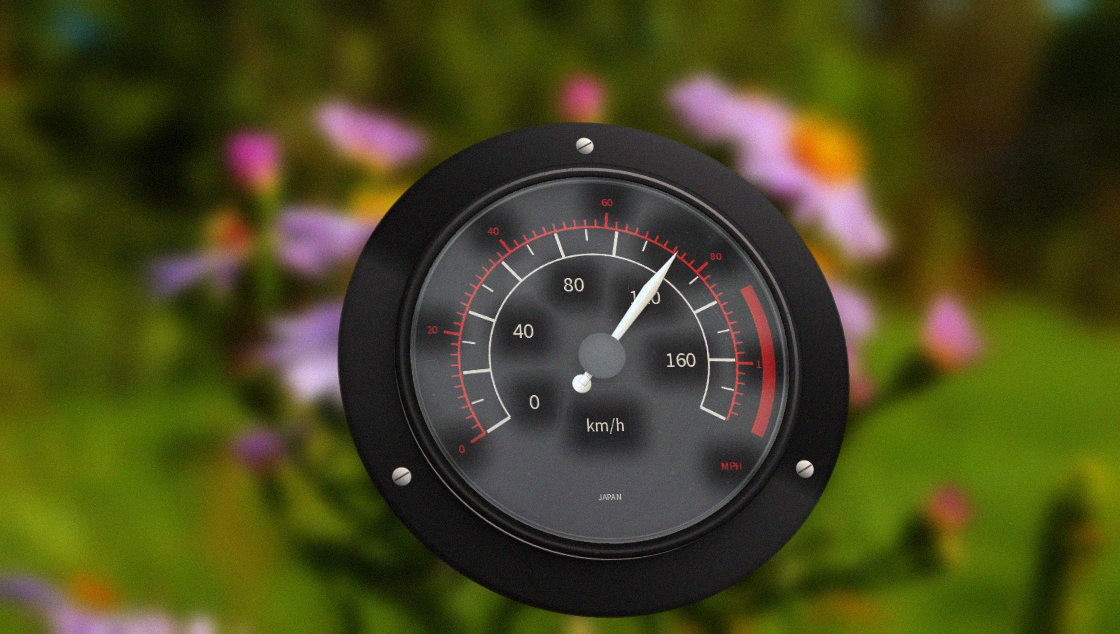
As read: 120 km/h
